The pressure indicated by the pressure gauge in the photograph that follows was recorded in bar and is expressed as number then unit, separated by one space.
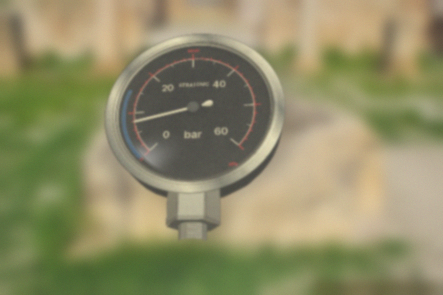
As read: 7.5 bar
